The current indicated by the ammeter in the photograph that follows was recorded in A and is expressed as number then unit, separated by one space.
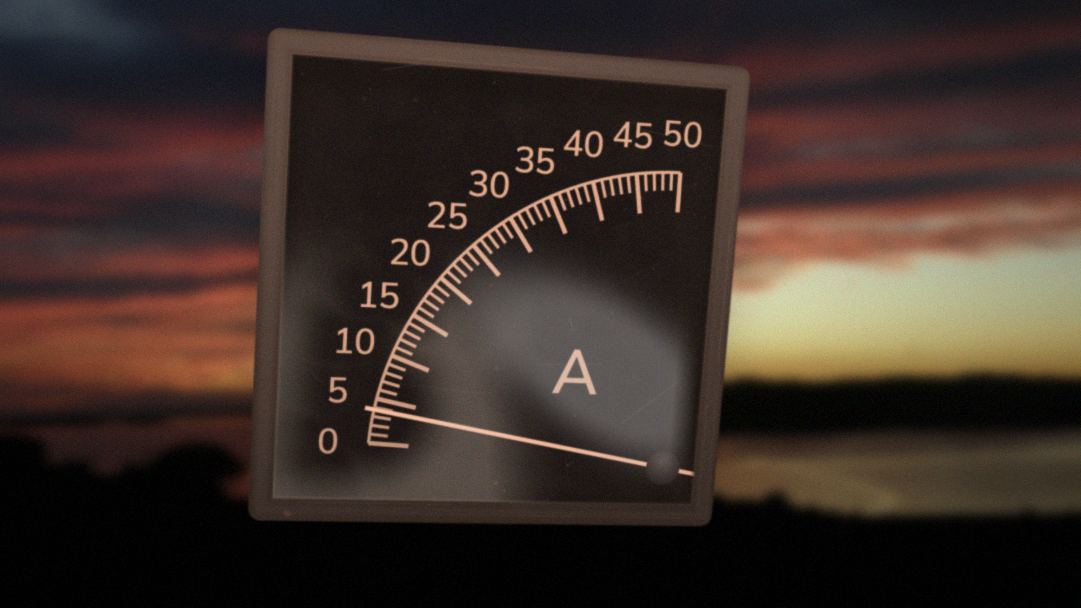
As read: 4 A
